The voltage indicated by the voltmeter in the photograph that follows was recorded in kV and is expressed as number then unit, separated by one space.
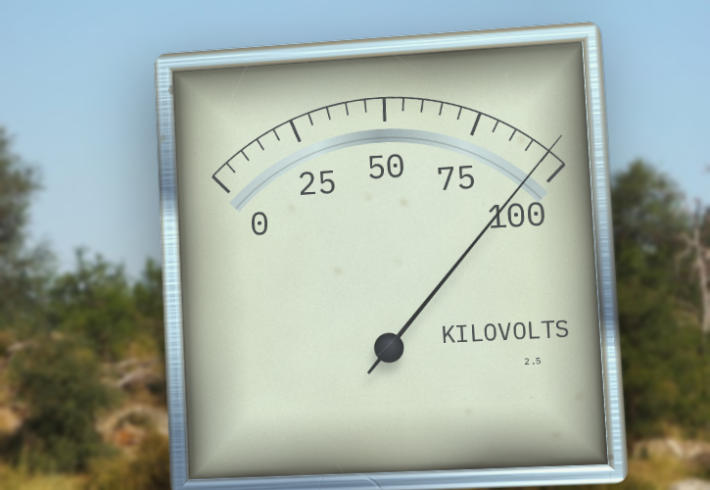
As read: 95 kV
